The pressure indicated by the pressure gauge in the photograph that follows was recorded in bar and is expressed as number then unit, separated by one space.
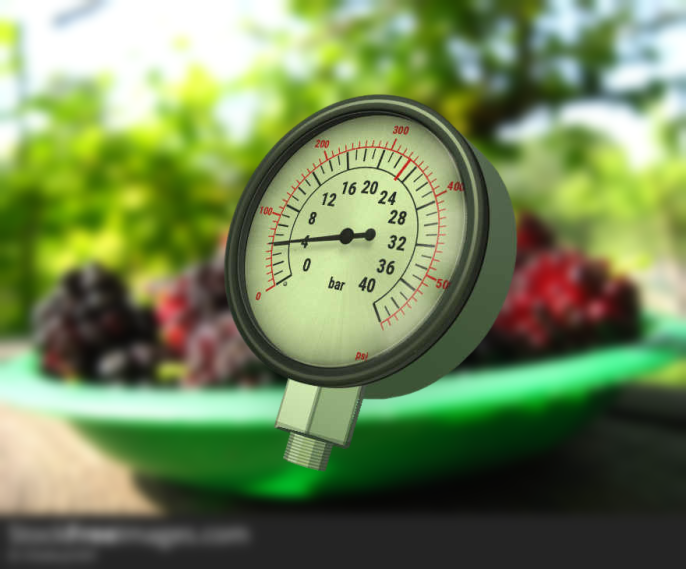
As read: 4 bar
